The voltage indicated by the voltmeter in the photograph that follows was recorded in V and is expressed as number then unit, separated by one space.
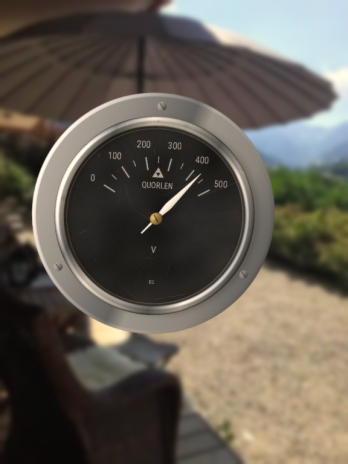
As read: 425 V
